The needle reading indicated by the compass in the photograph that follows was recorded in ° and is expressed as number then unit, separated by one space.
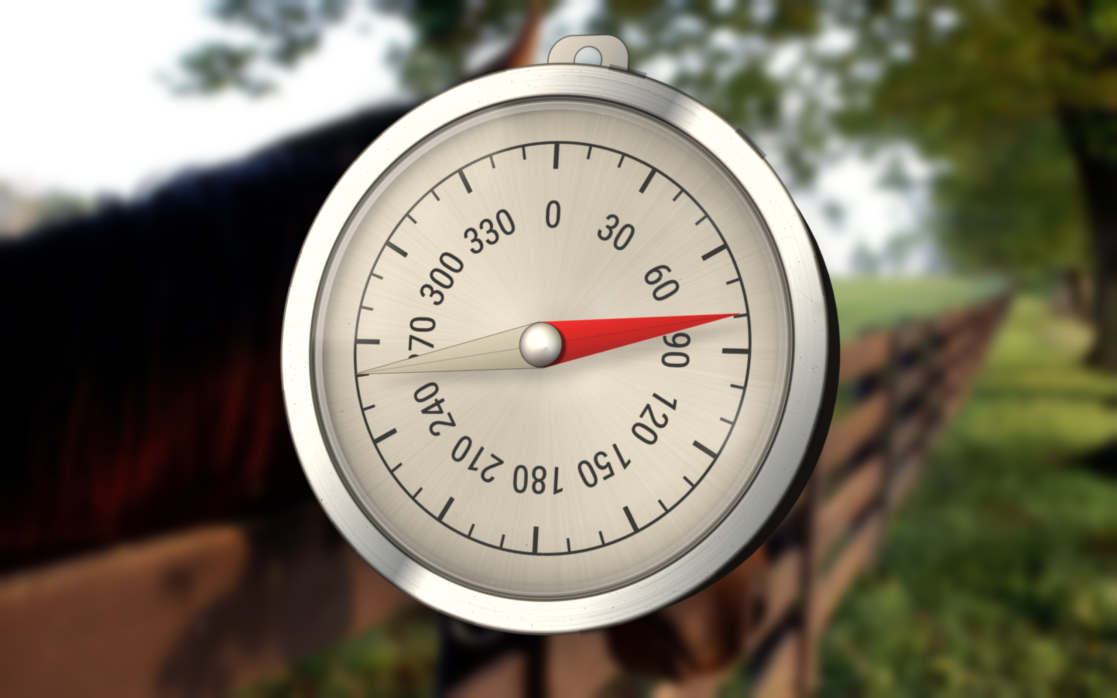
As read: 80 °
